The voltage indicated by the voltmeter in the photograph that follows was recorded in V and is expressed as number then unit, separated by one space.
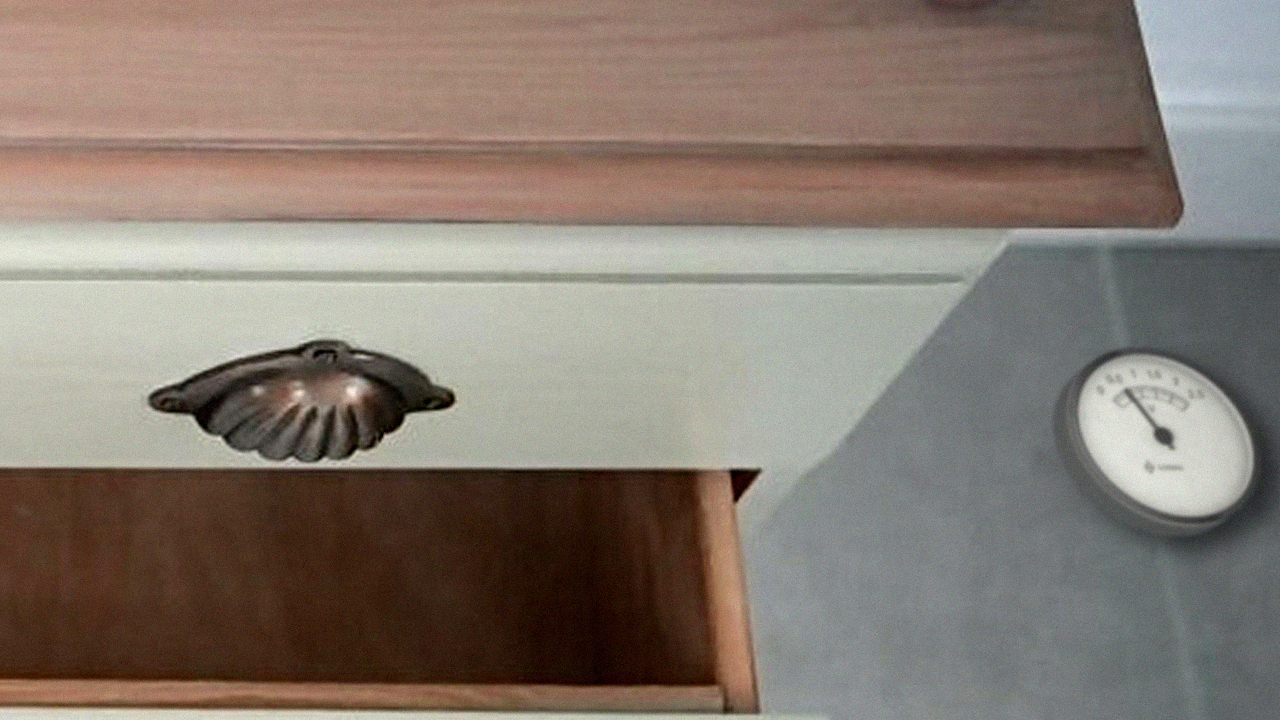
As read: 0.5 V
